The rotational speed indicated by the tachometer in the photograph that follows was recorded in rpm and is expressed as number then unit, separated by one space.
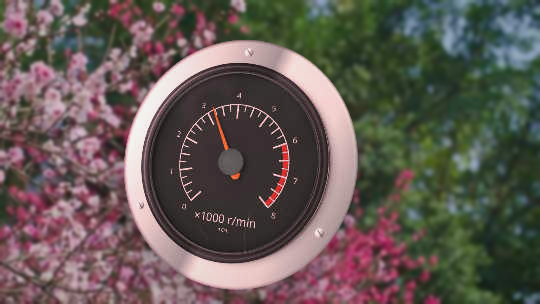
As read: 3250 rpm
